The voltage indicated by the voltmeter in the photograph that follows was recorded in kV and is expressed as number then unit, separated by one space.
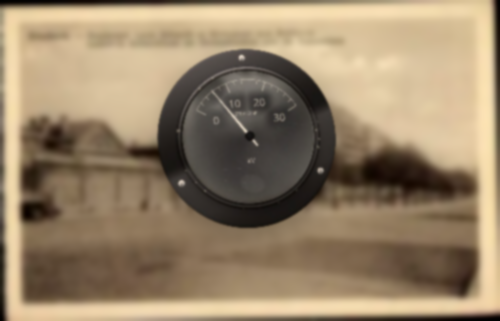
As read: 6 kV
